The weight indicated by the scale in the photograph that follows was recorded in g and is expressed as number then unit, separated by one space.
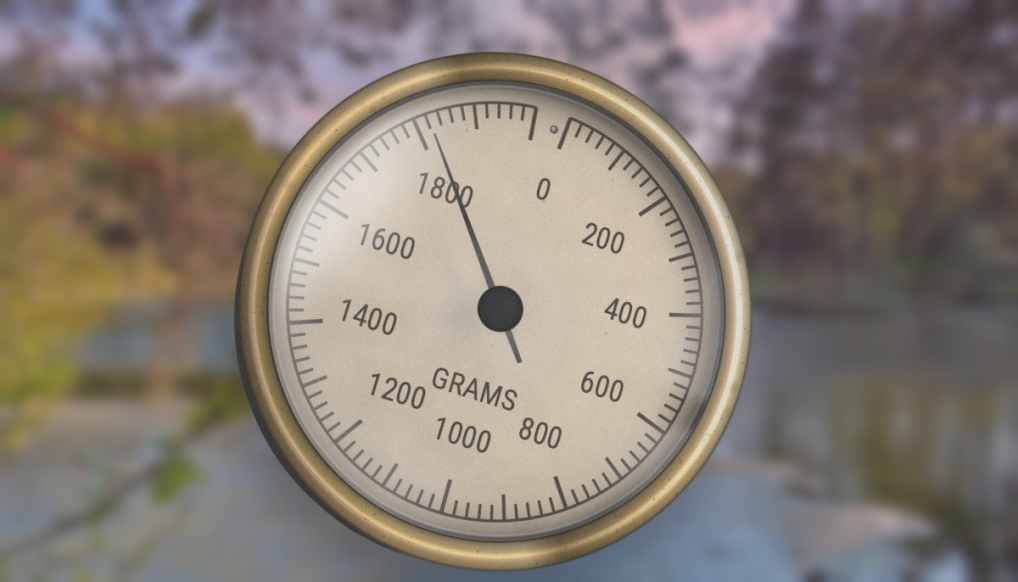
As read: 1820 g
